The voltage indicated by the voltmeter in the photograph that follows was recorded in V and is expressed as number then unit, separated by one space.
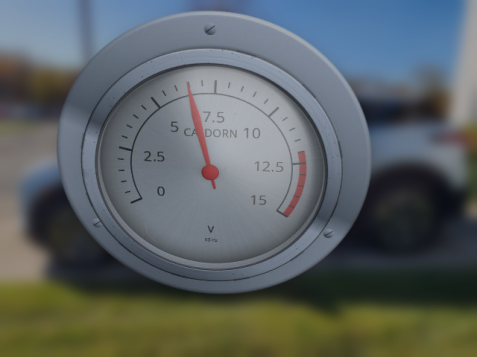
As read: 6.5 V
